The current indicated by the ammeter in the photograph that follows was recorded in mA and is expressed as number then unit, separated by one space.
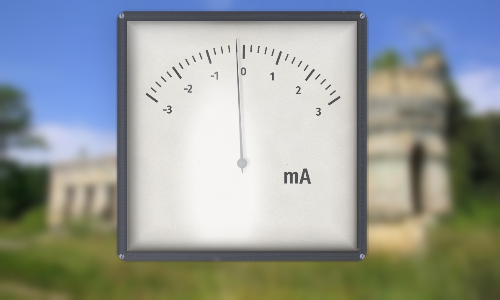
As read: -0.2 mA
